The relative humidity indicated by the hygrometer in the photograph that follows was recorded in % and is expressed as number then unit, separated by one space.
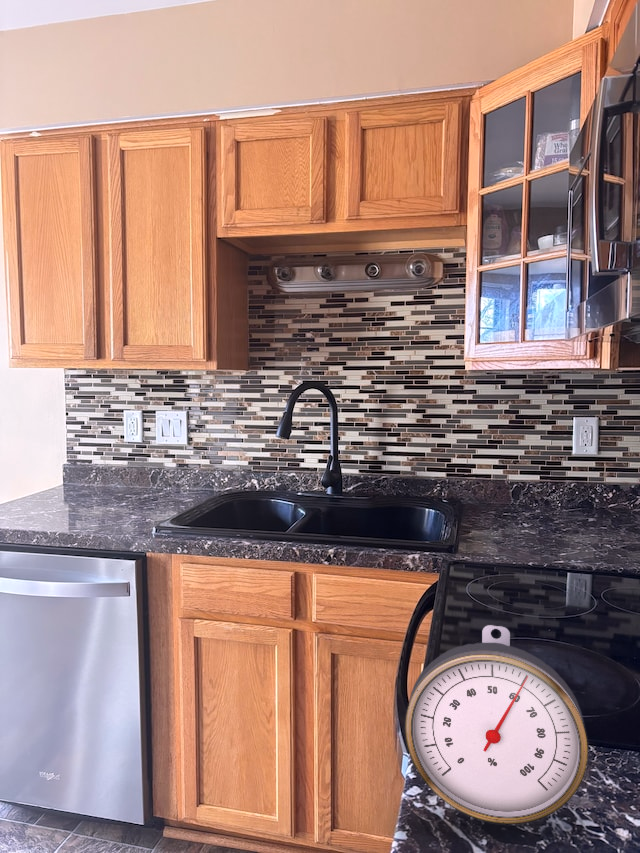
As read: 60 %
